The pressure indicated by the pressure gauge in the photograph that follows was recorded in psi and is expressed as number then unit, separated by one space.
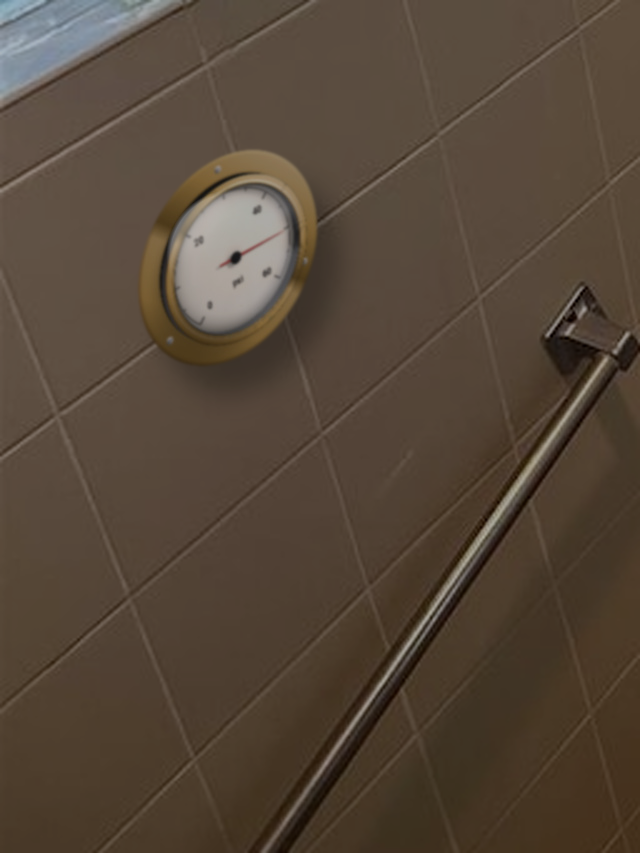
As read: 50 psi
